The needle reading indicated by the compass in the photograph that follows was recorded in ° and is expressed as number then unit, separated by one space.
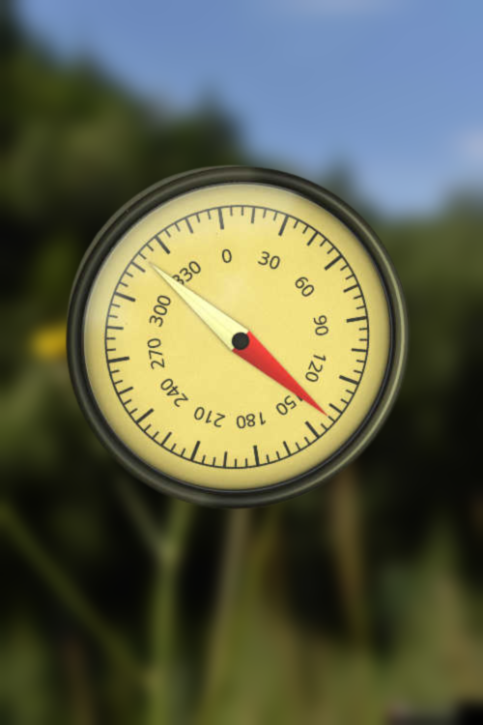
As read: 140 °
